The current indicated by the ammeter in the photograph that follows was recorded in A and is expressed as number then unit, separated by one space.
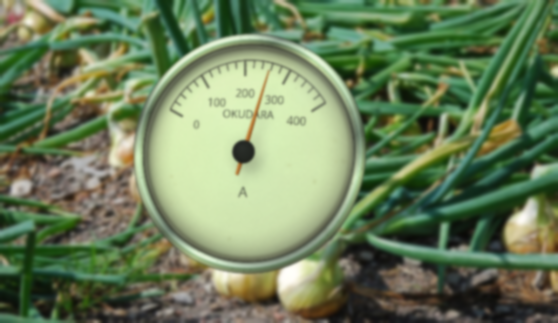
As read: 260 A
